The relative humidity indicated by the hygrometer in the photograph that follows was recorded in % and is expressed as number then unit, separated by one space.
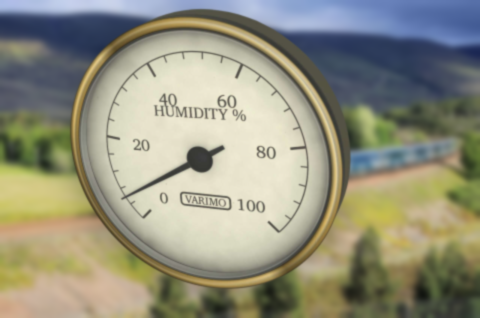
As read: 6 %
